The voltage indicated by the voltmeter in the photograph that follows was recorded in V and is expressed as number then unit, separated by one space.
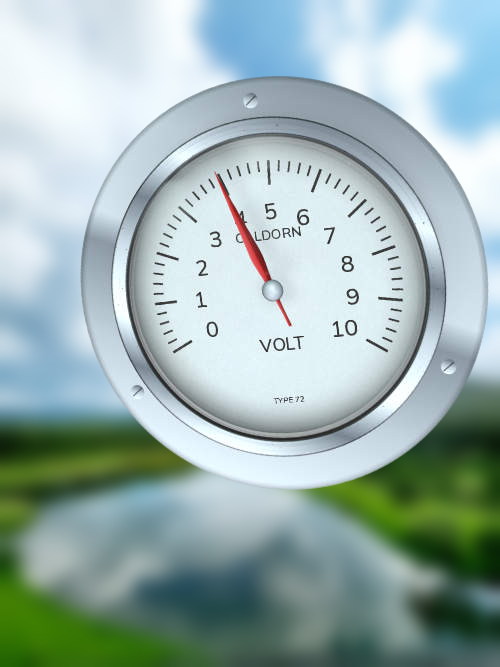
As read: 4 V
